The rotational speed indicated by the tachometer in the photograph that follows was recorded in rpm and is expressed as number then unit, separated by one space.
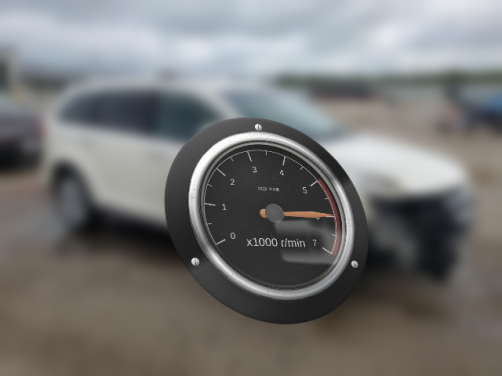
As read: 6000 rpm
